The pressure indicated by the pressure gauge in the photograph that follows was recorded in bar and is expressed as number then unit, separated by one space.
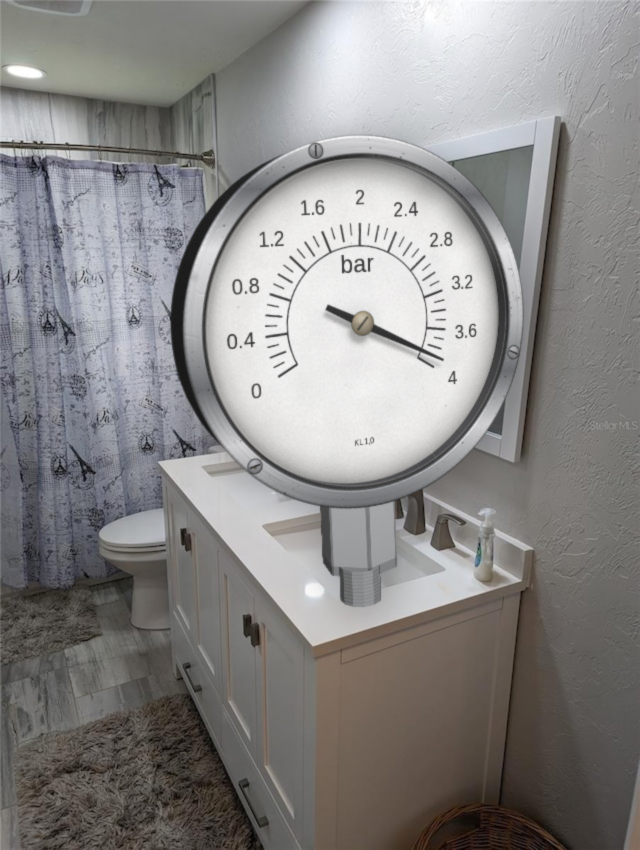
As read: 3.9 bar
